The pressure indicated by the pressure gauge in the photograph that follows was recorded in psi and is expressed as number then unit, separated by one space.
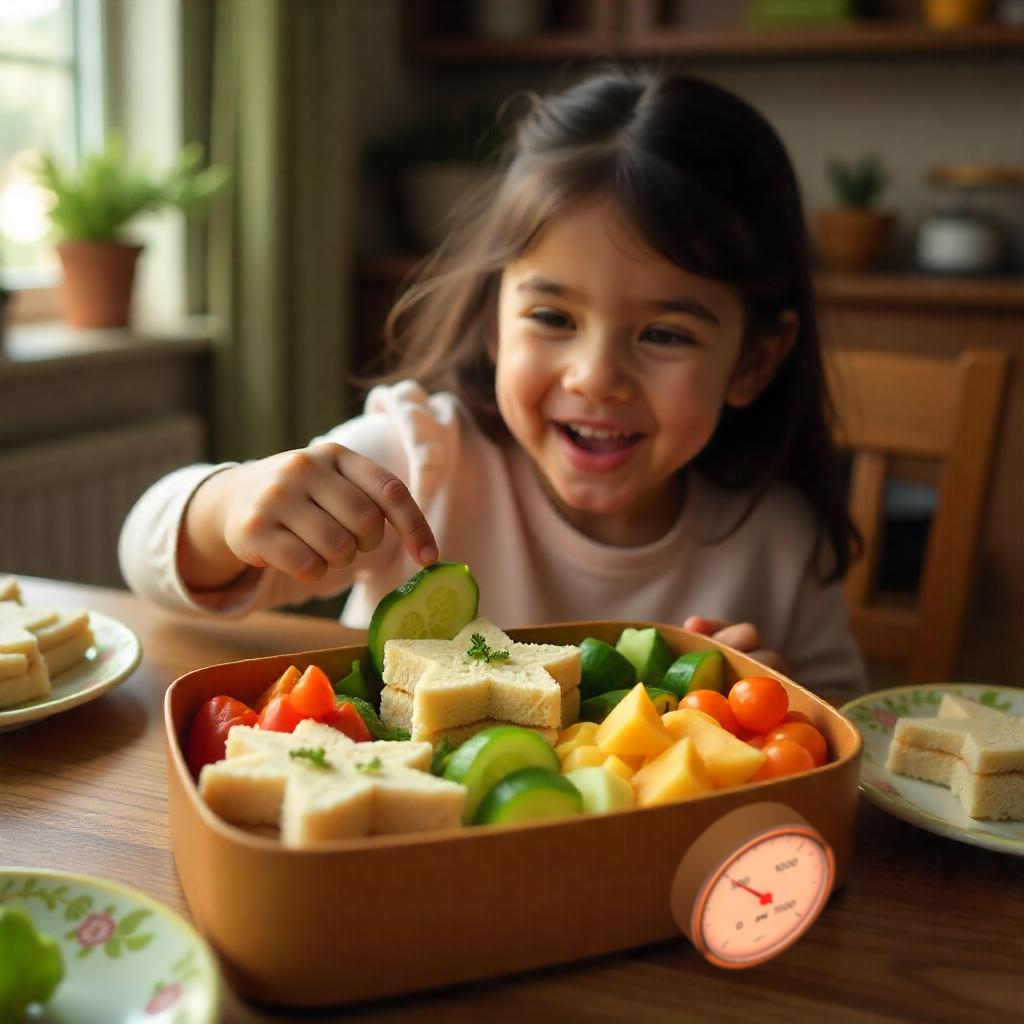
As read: 500 psi
